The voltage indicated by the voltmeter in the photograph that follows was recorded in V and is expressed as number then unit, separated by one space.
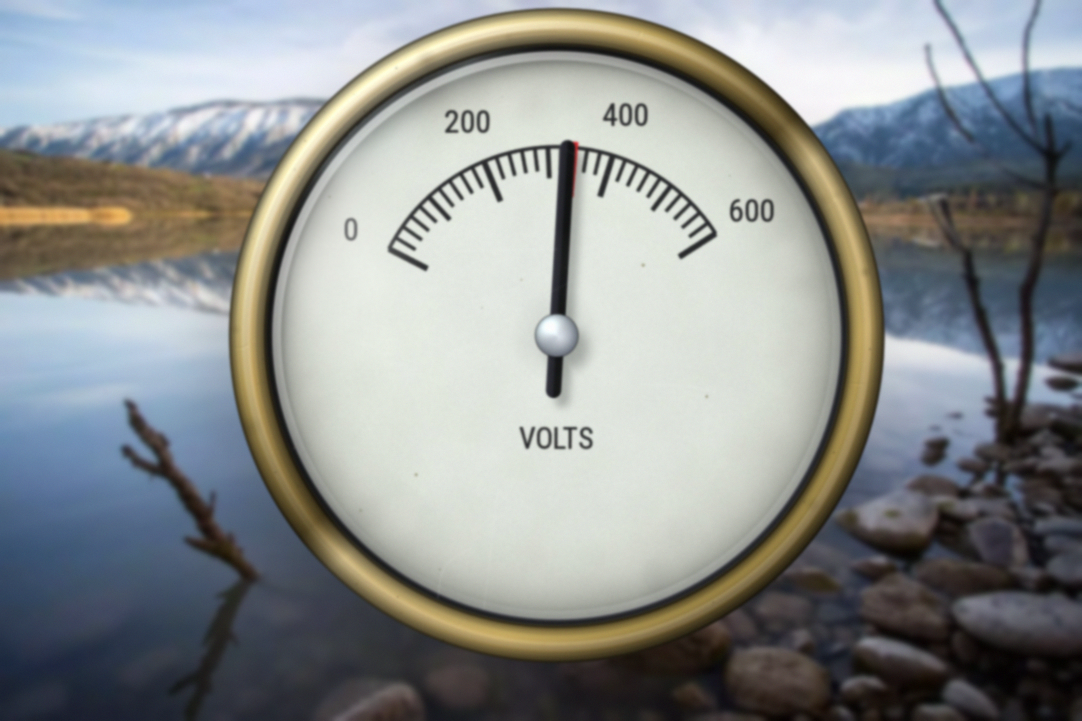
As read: 330 V
